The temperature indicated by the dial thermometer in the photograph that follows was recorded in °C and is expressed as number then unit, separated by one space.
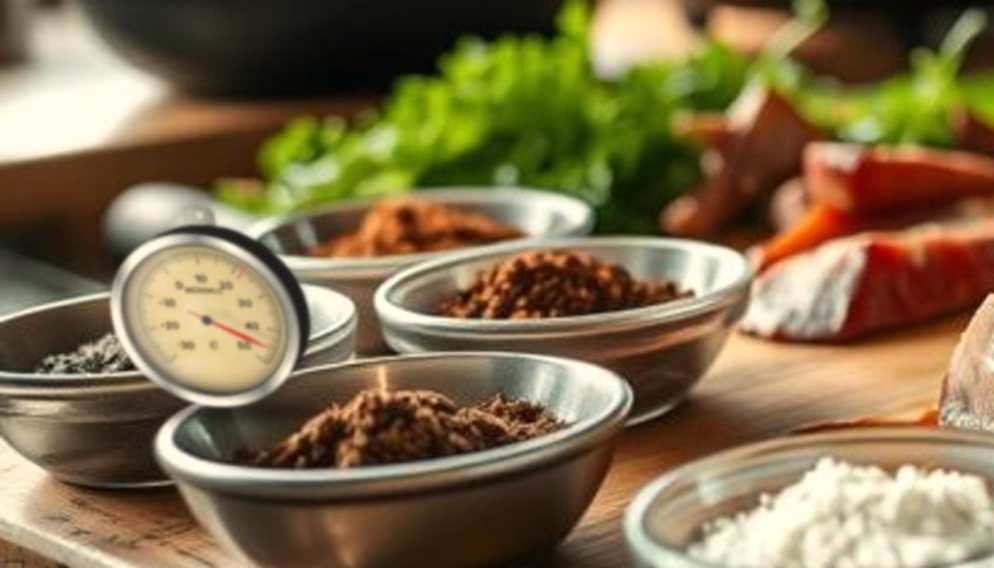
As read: 45 °C
